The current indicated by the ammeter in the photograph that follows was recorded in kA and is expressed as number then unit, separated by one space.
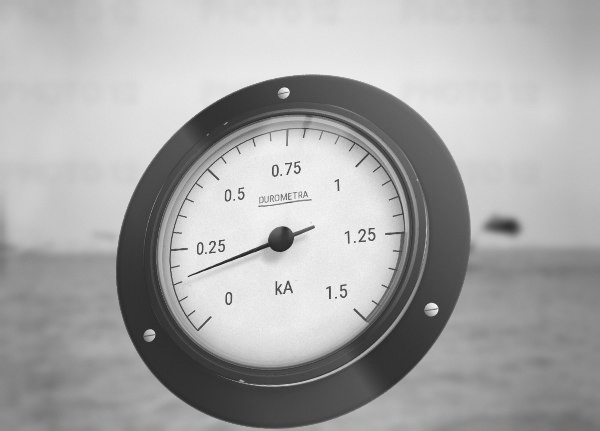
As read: 0.15 kA
